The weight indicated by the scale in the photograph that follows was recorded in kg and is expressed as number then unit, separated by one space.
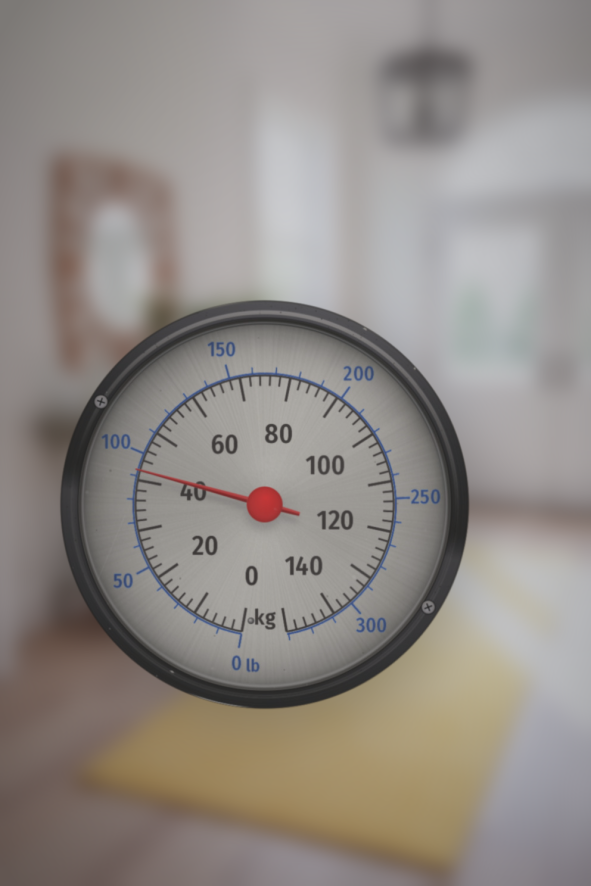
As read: 42 kg
